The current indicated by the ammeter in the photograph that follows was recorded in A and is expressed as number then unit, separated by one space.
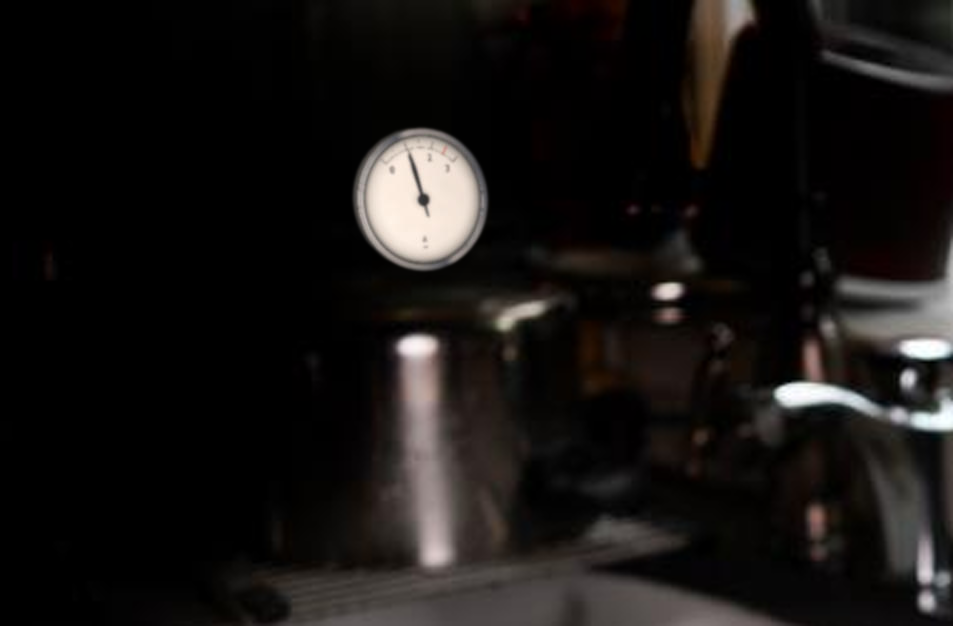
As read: 1 A
